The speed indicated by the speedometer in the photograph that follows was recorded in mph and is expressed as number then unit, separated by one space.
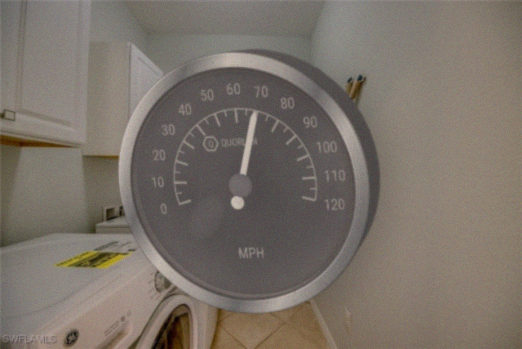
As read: 70 mph
